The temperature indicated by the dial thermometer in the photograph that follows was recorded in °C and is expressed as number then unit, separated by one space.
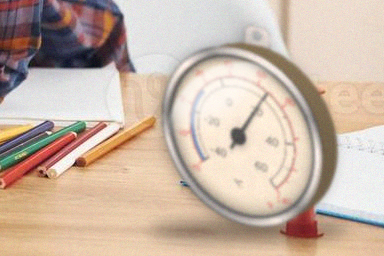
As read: 20 °C
